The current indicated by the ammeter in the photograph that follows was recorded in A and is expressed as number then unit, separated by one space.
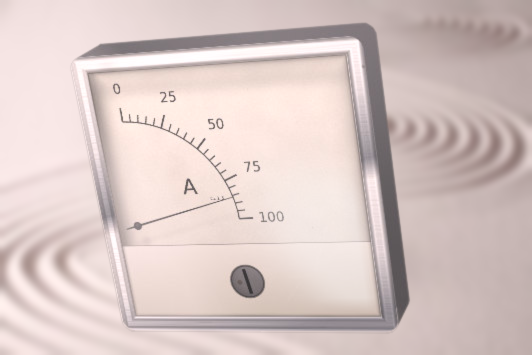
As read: 85 A
